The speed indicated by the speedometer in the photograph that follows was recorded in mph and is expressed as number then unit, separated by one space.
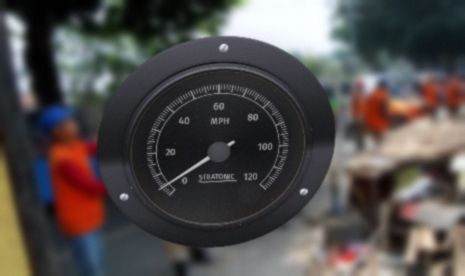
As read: 5 mph
